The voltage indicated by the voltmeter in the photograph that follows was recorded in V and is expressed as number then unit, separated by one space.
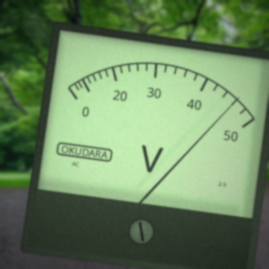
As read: 46 V
